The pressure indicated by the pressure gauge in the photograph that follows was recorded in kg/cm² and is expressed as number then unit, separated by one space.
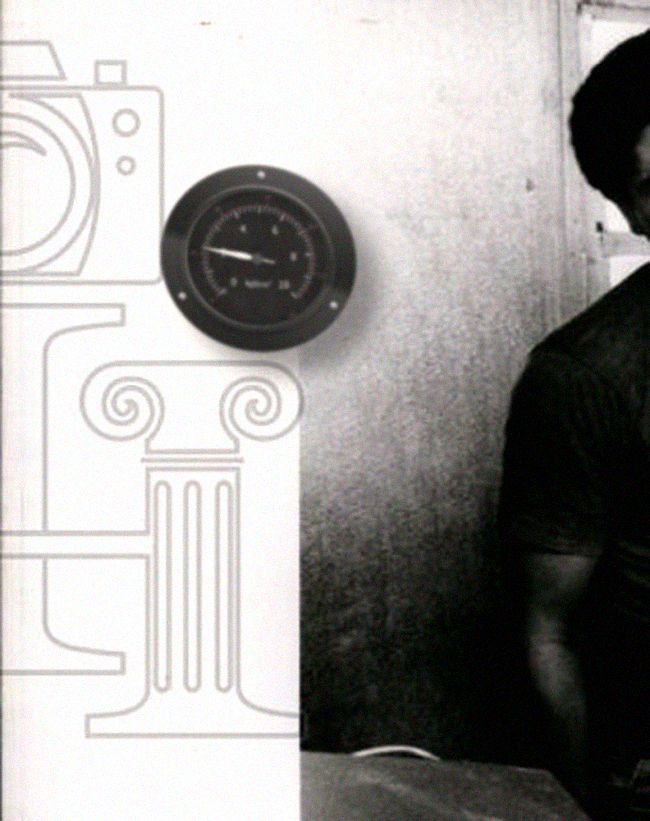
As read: 2 kg/cm²
